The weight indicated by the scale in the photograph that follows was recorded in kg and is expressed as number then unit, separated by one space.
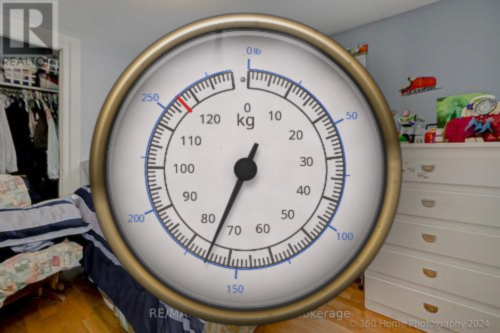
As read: 75 kg
